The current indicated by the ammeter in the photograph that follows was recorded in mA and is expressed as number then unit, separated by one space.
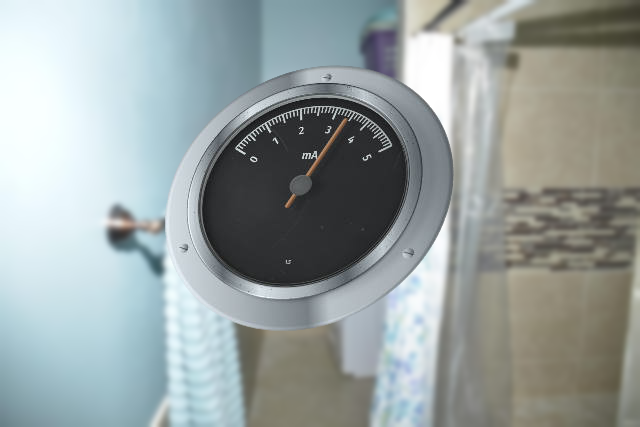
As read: 3.5 mA
